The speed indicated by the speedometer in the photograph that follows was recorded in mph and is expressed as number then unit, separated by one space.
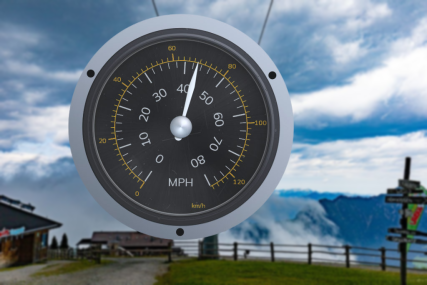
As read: 43 mph
